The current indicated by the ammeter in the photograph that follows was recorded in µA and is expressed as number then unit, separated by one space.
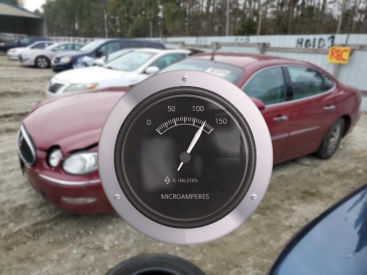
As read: 125 µA
